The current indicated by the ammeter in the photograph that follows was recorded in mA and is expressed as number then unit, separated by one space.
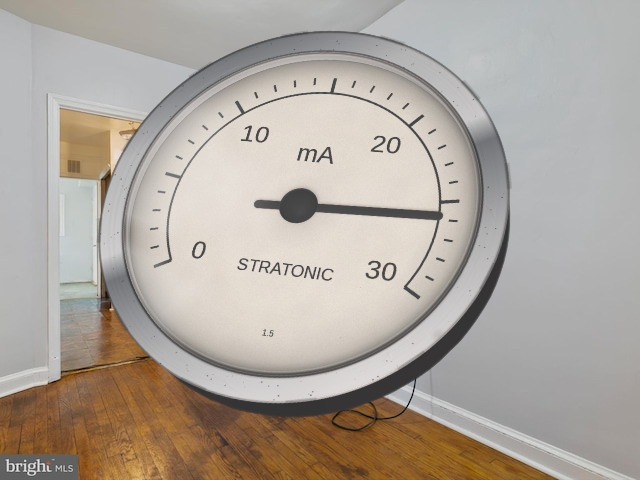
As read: 26 mA
